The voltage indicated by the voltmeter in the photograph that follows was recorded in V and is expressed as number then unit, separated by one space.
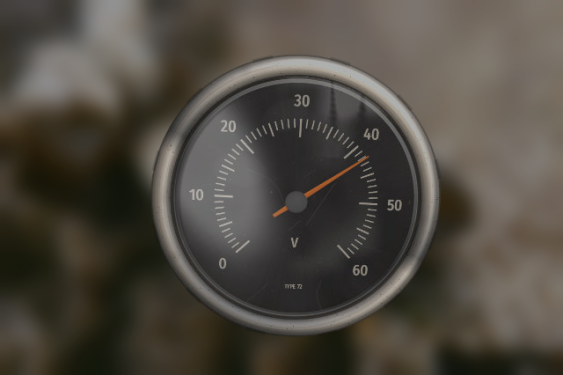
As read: 42 V
